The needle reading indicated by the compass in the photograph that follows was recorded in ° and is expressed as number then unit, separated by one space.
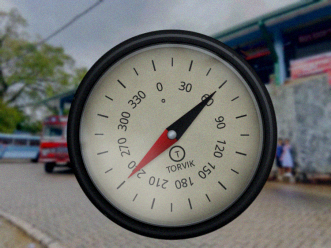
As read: 240 °
